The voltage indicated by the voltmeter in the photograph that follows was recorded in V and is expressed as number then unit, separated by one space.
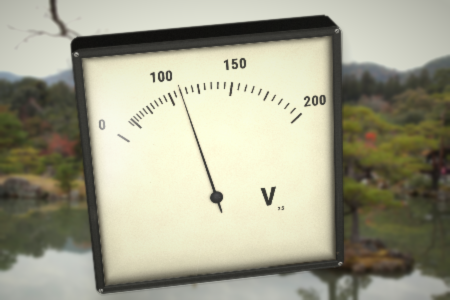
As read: 110 V
